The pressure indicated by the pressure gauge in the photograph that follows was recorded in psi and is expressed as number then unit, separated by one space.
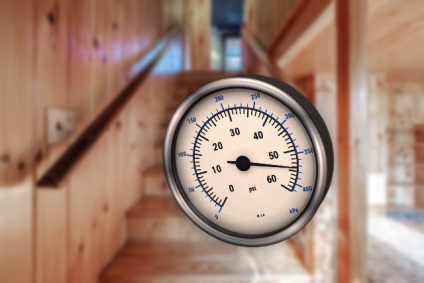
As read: 54 psi
